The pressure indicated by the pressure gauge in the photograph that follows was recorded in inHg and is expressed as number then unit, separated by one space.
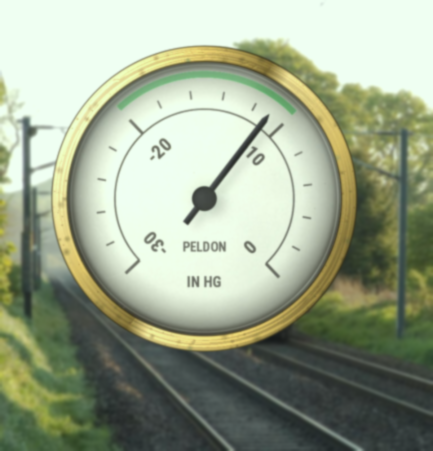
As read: -11 inHg
